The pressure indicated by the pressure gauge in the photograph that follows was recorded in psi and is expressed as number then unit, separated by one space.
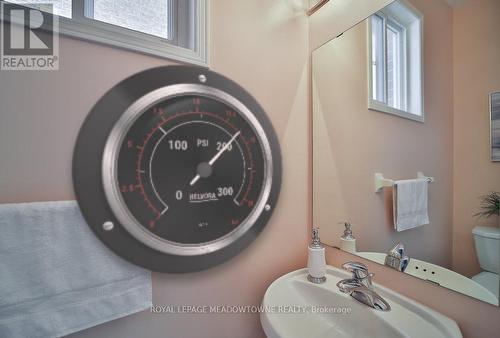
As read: 200 psi
